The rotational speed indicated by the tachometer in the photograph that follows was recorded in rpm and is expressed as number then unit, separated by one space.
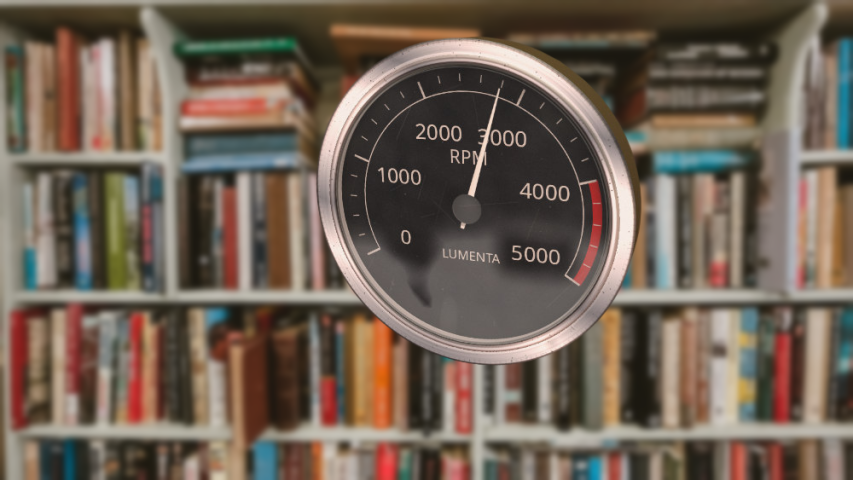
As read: 2800 rpm
